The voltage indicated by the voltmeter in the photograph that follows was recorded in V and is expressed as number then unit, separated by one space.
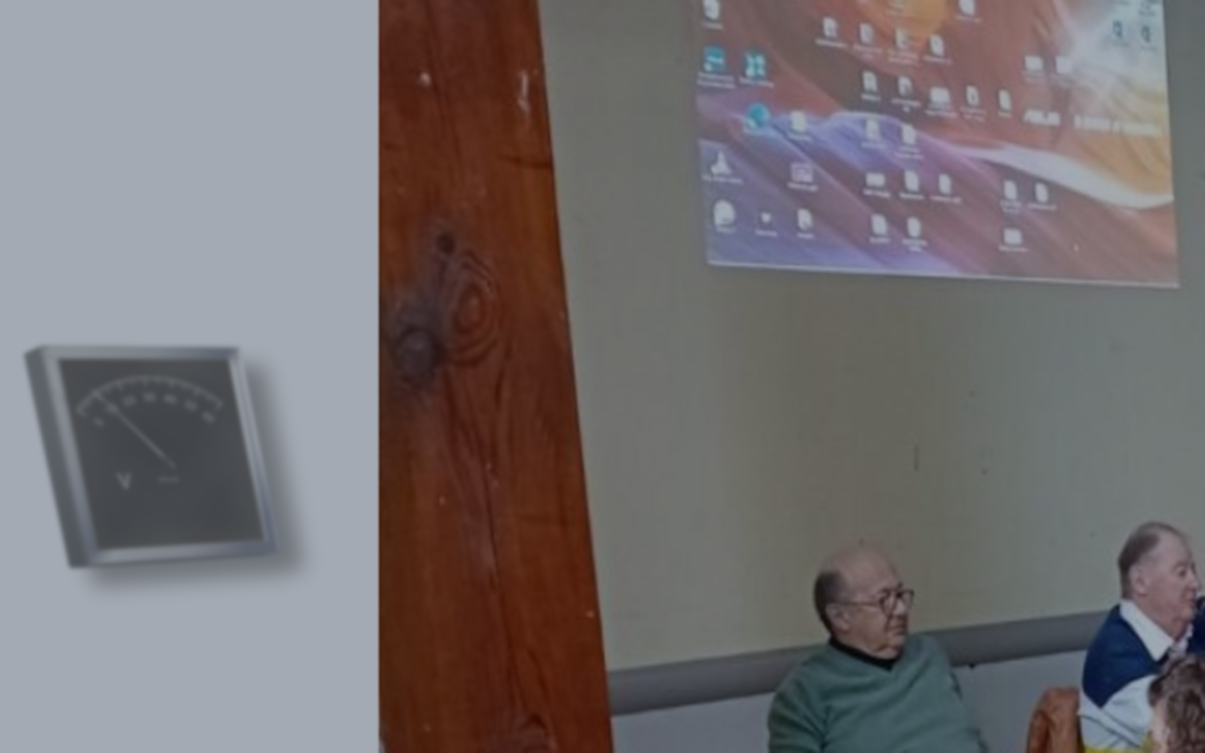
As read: 10 V
